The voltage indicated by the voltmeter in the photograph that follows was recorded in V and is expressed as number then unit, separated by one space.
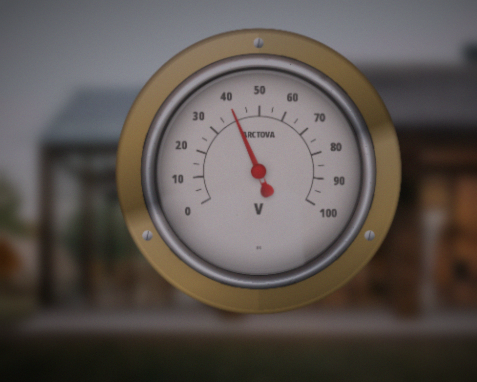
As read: 40 V
